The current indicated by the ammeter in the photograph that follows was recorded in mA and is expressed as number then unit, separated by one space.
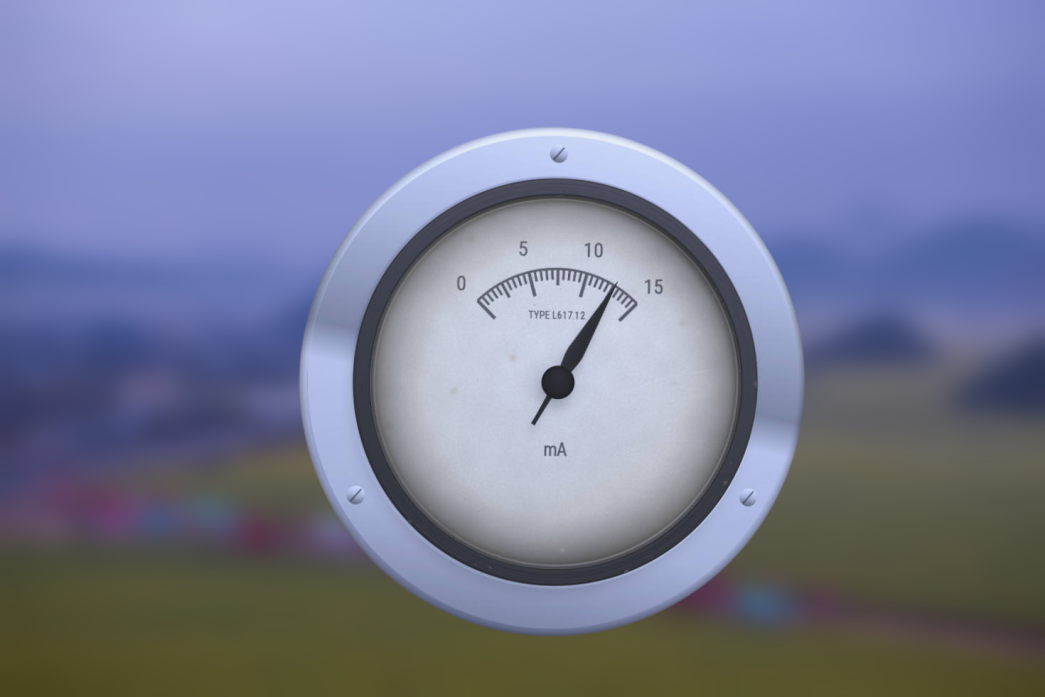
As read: 12.5 mA
